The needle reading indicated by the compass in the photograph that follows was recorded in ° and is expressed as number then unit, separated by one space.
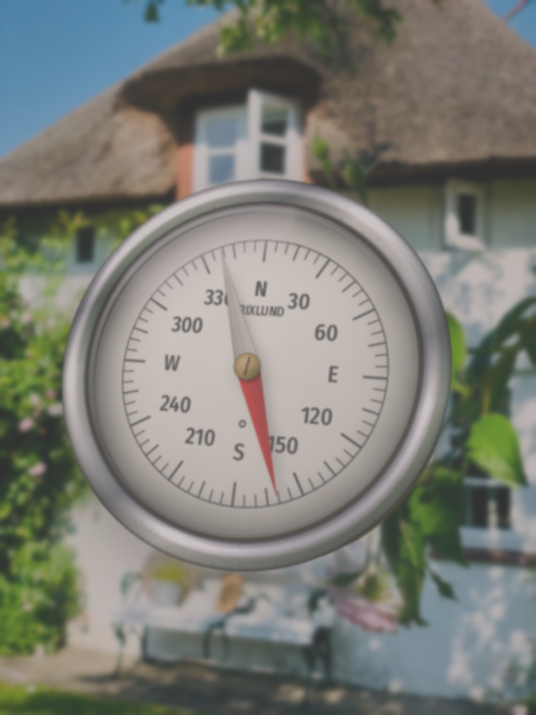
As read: 160 °
